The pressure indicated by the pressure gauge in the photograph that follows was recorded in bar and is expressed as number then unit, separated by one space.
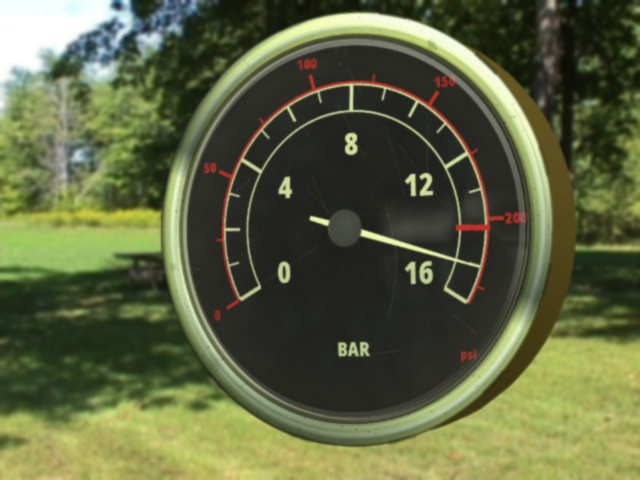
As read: 15 bar
